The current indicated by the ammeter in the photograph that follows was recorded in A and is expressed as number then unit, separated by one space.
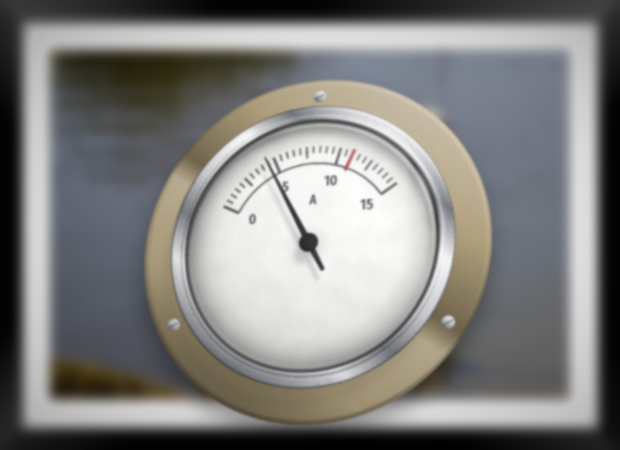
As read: 4.5 A
